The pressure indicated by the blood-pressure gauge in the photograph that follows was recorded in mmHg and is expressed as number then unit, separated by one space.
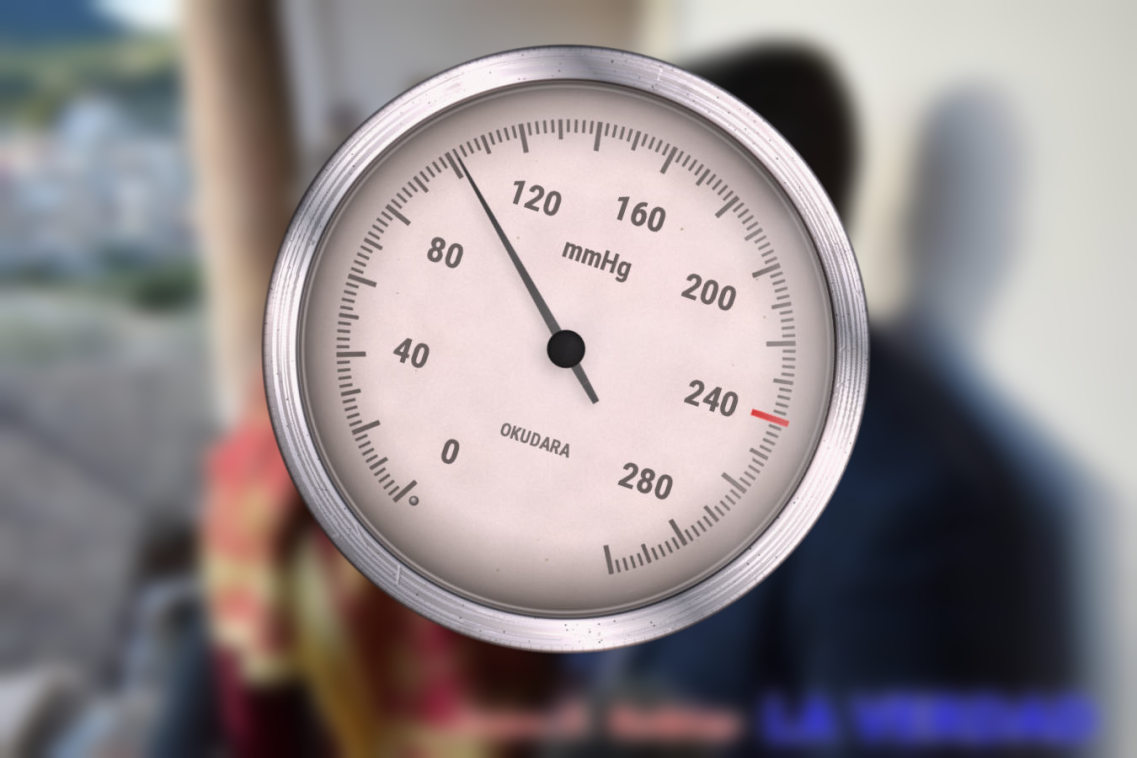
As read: 102 mmHg
